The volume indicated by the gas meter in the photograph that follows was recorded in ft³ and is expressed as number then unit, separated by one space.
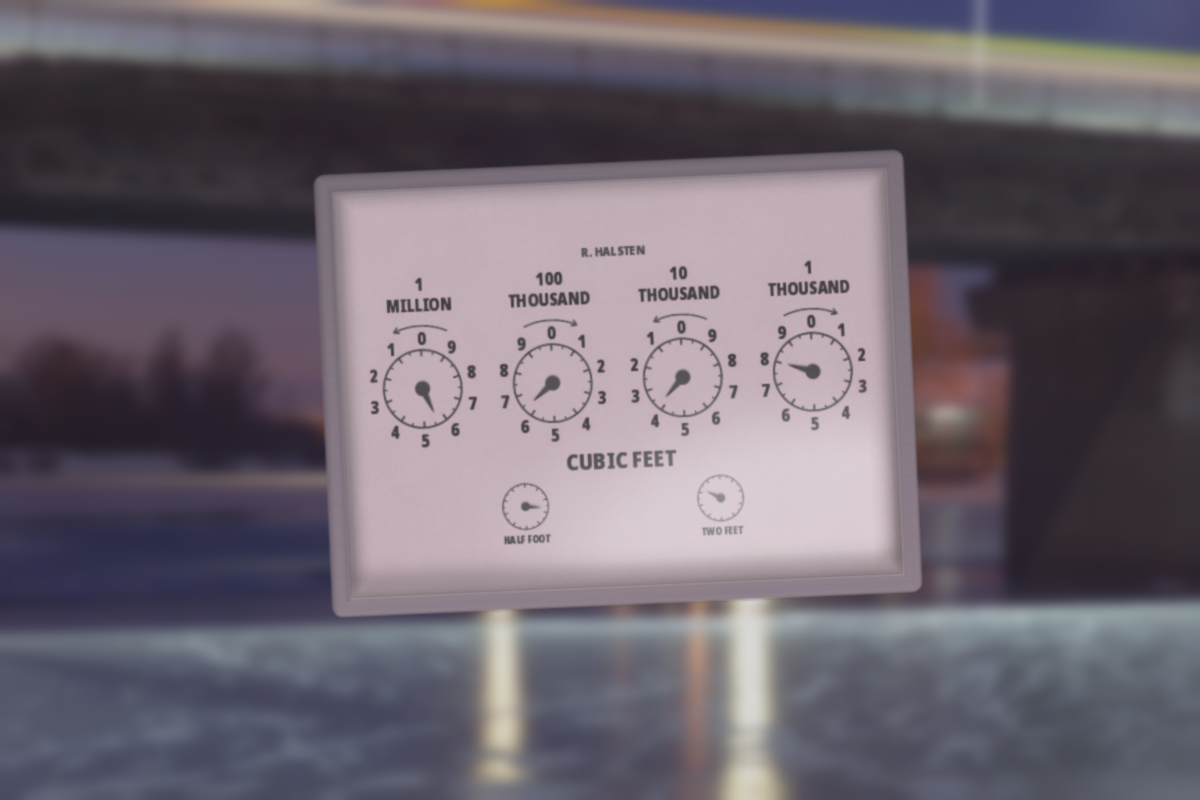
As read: 563800 ft³
